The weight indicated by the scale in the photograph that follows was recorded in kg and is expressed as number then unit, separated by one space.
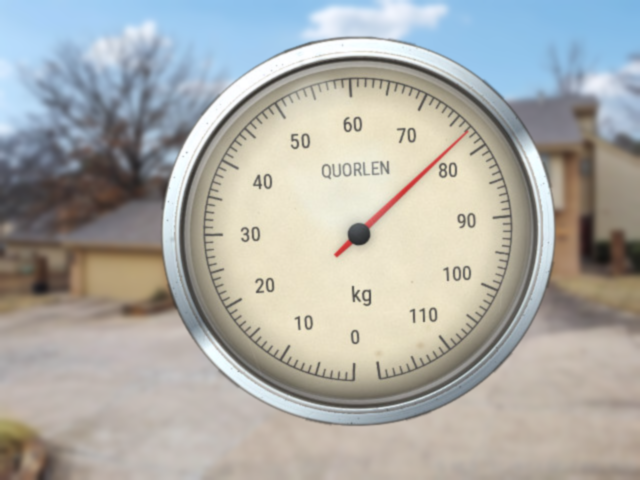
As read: 77 kg
